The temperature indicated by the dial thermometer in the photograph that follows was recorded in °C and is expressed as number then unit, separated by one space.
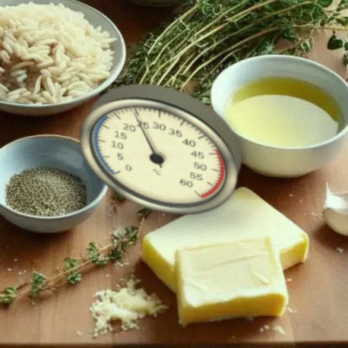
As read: 25 °C
